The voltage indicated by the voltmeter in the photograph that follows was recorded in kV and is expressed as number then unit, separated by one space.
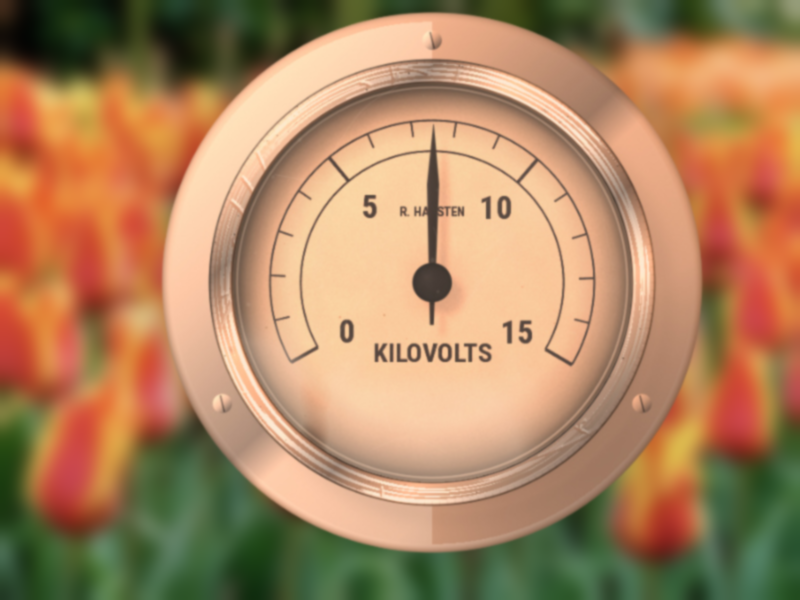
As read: 7.5 kV
